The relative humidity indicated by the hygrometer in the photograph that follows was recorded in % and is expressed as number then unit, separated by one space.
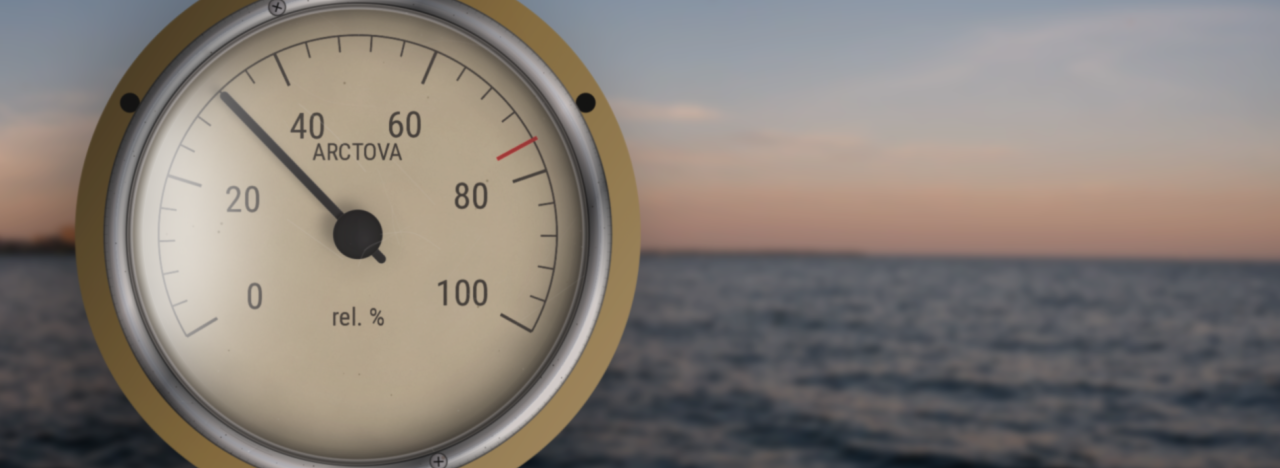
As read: 32 %
